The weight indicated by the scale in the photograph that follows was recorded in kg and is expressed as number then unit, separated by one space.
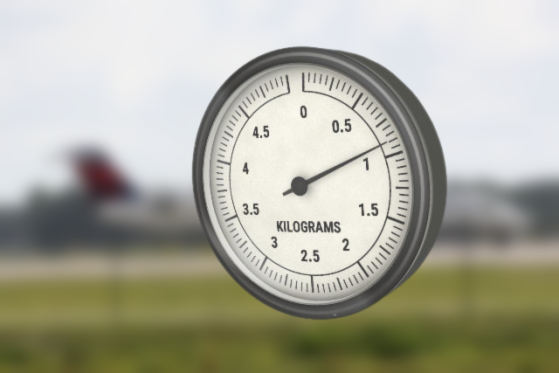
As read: 0.9 kg
